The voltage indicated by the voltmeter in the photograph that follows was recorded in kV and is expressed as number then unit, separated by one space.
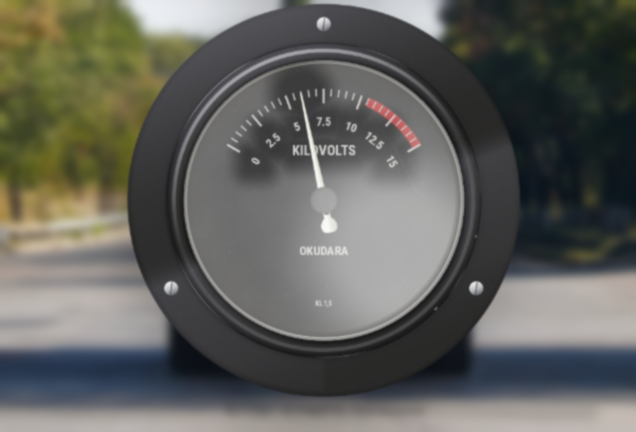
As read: 6 kV
